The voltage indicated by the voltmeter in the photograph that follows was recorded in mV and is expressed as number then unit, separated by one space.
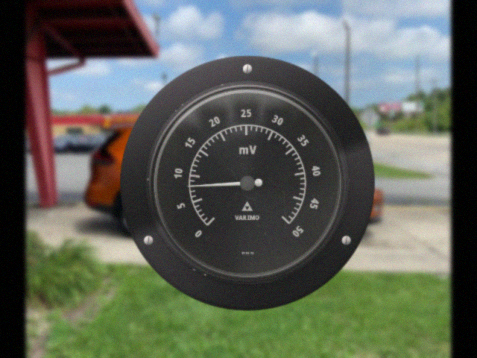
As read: 8 mV
